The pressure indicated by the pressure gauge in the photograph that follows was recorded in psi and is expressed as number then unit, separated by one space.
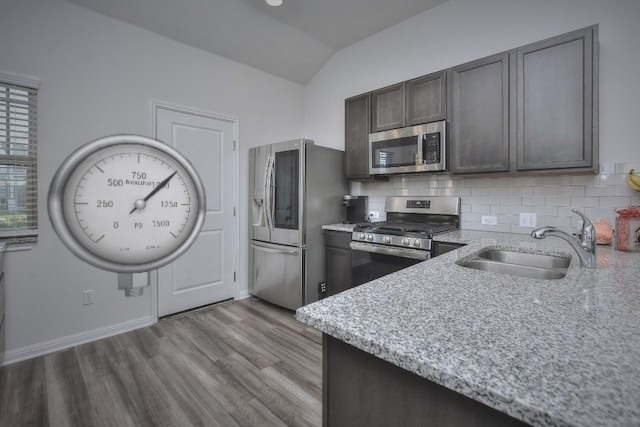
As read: 1000 psi
